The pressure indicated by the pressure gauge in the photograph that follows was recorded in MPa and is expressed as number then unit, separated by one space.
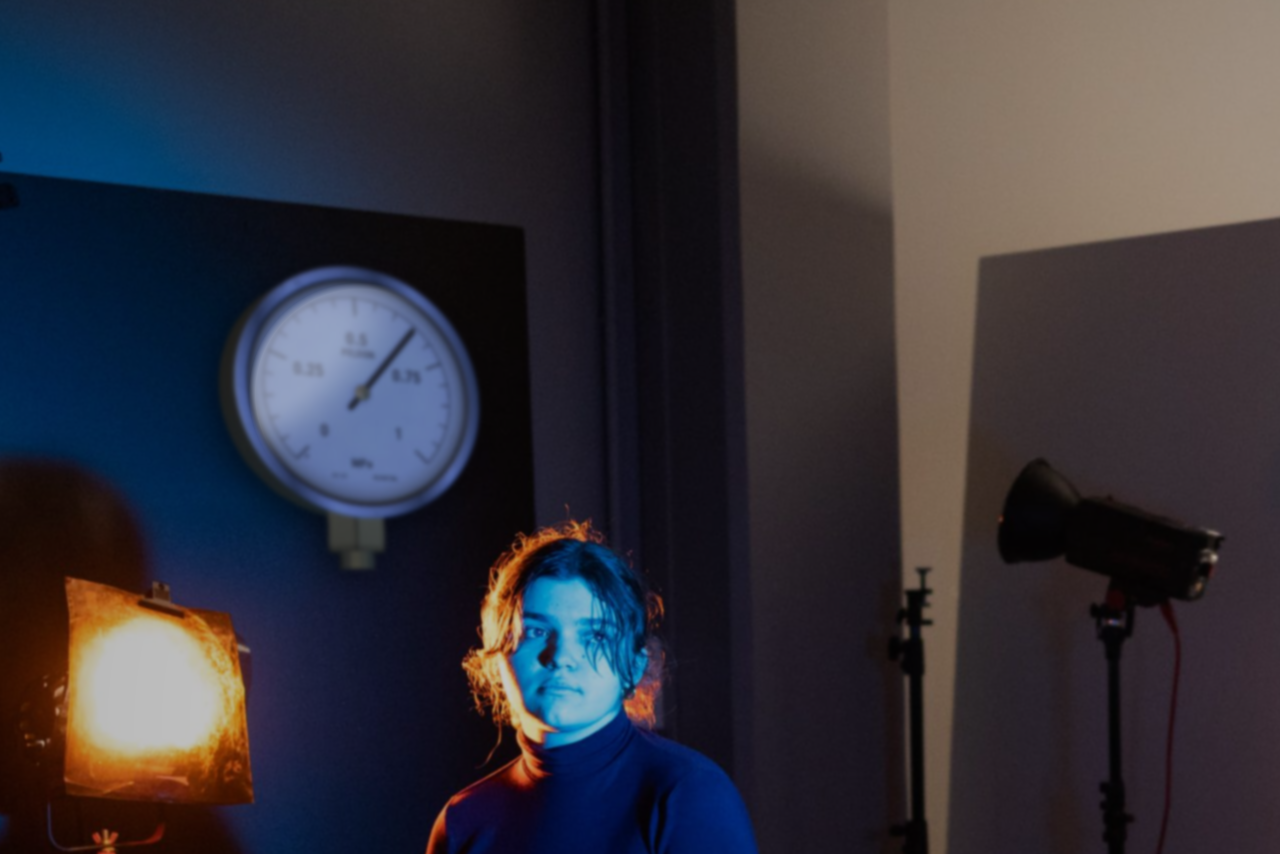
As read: 0.65 MPa
